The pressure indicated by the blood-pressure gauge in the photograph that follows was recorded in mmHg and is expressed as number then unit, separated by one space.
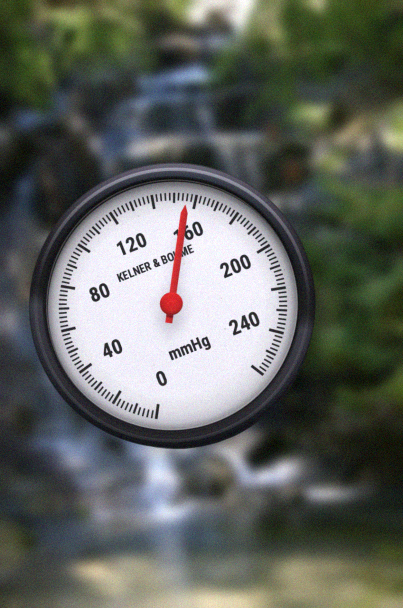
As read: 156 mmHg
